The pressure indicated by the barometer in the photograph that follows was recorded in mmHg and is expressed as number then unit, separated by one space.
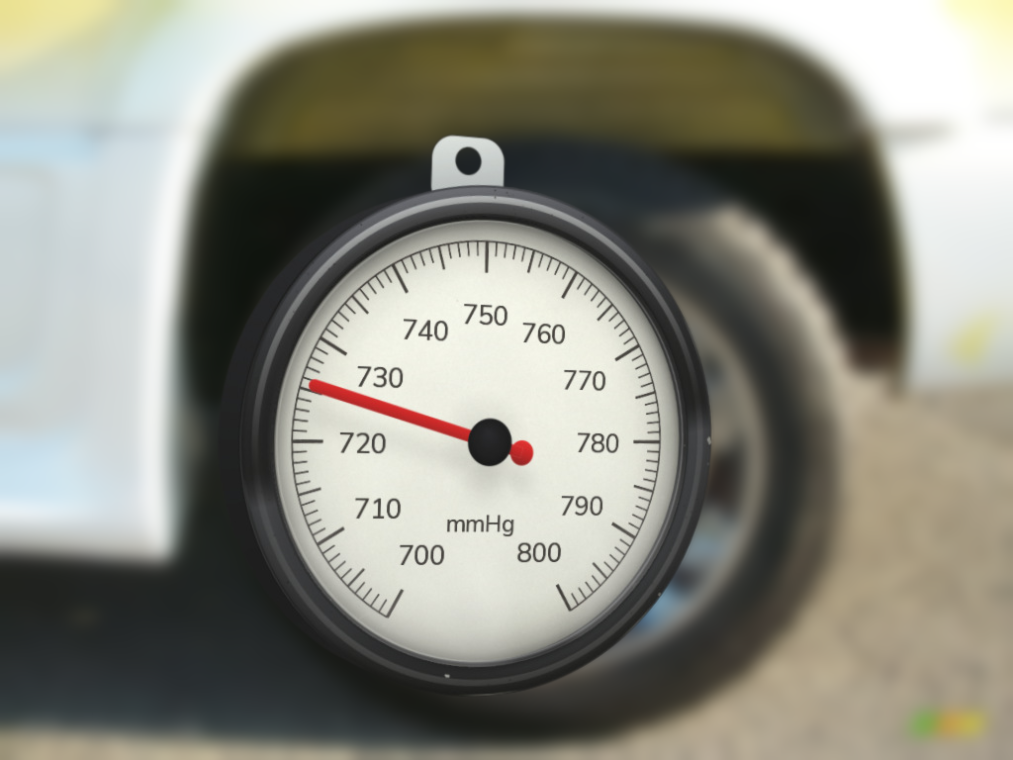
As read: 725.5 mmHg
